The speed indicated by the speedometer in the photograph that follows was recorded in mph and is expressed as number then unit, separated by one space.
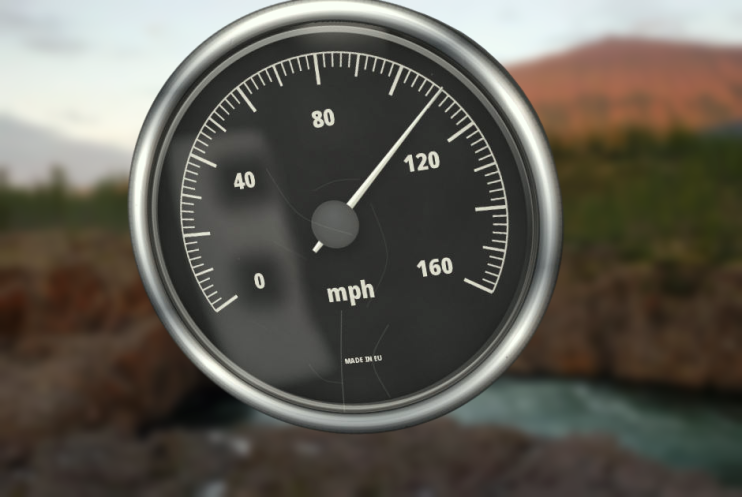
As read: 110 mph
